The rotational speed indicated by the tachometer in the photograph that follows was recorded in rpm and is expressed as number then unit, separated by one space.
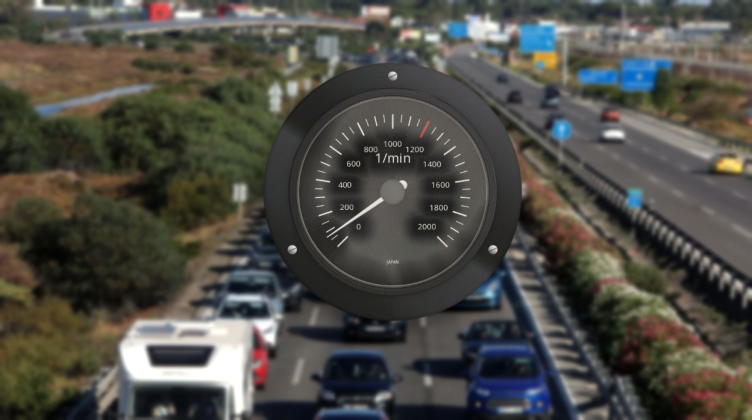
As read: 75 rpm
